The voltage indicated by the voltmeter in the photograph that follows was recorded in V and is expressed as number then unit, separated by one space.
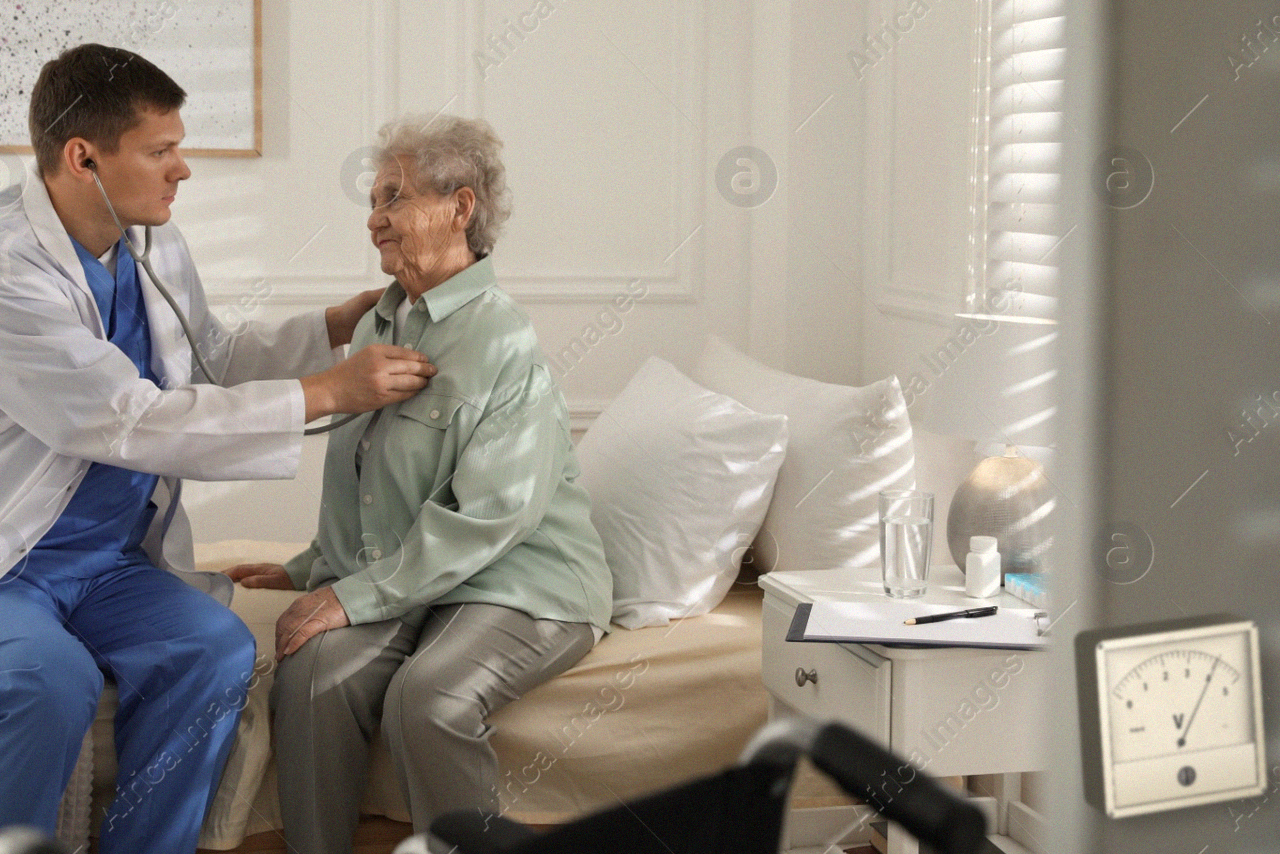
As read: 4 V
